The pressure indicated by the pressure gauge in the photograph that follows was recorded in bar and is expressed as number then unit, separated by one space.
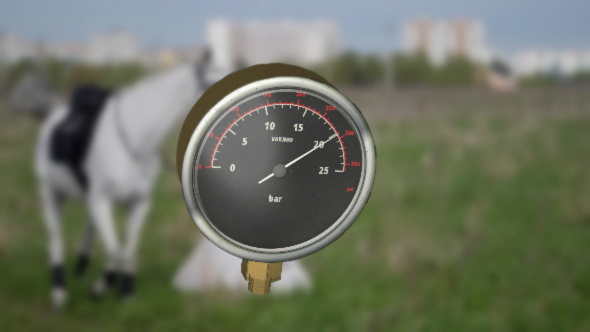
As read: 20 bar
